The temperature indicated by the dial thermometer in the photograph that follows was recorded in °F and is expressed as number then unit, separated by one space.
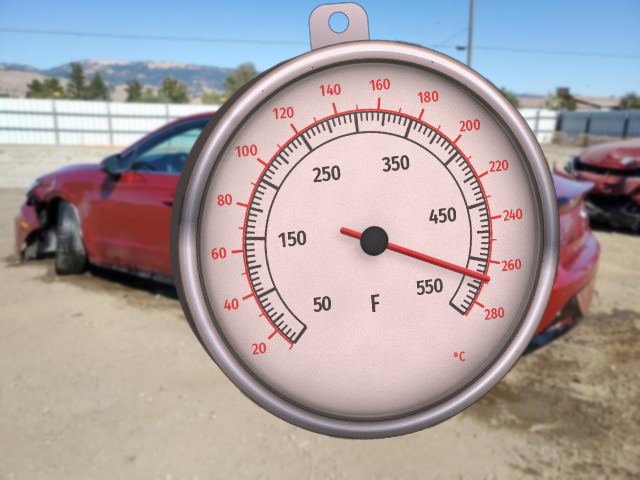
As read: 515 °F
